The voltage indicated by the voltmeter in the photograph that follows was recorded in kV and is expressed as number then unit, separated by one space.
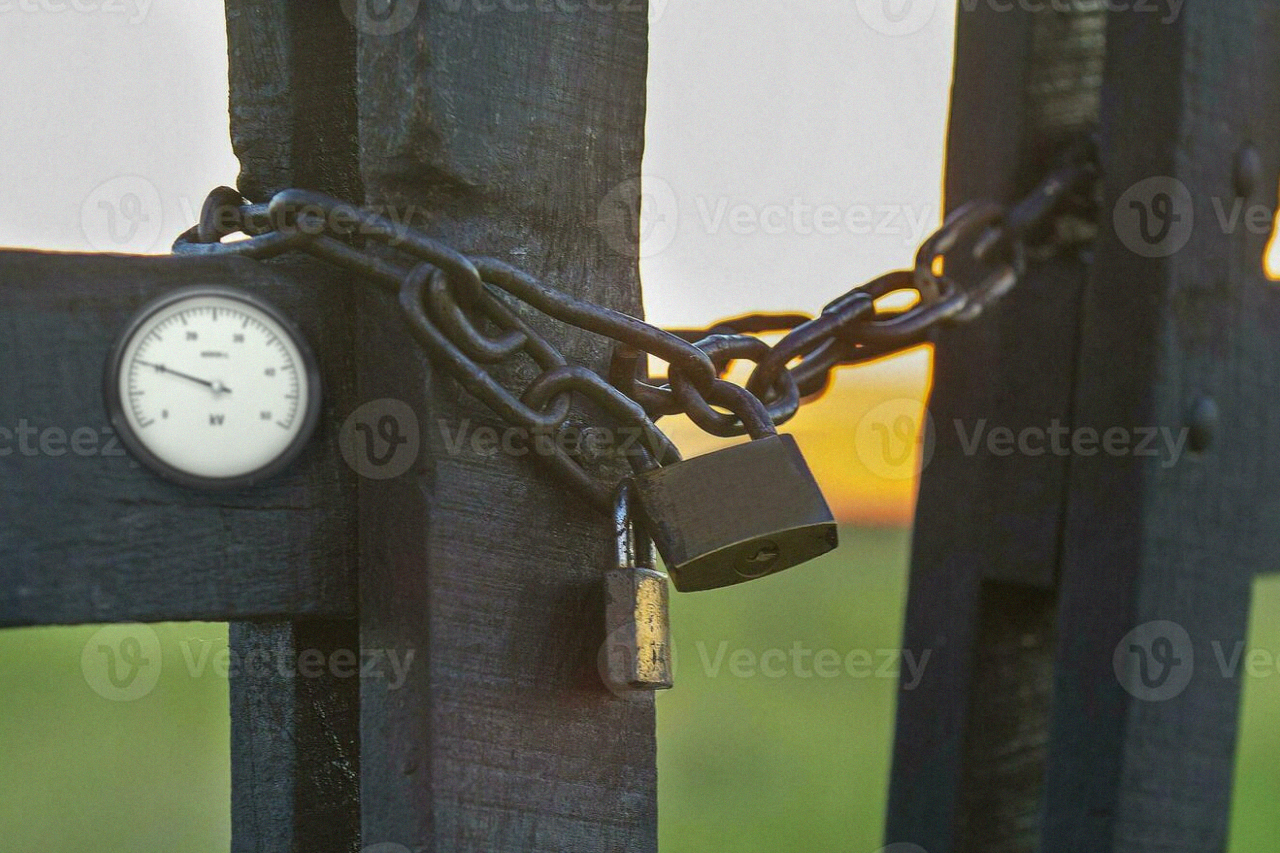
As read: 10 kV
